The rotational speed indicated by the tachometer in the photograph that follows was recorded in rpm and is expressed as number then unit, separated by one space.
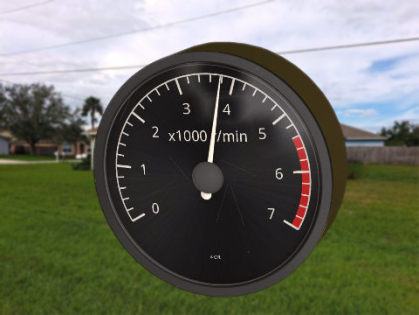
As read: 3800 rpm
